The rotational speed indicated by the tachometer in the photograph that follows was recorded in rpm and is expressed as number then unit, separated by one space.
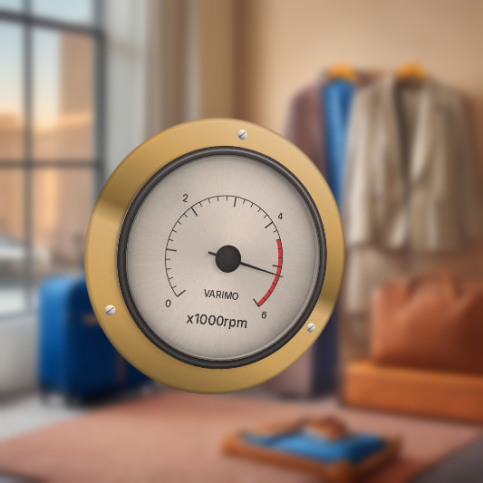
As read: 5200 rpm
